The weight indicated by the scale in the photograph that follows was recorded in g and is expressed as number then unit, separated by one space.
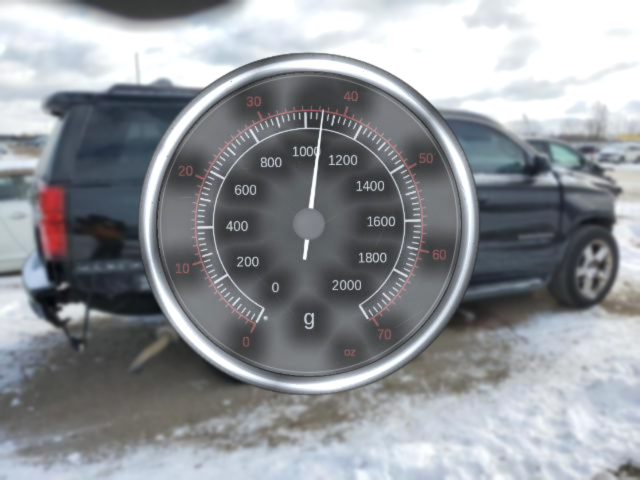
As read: 1060 g
